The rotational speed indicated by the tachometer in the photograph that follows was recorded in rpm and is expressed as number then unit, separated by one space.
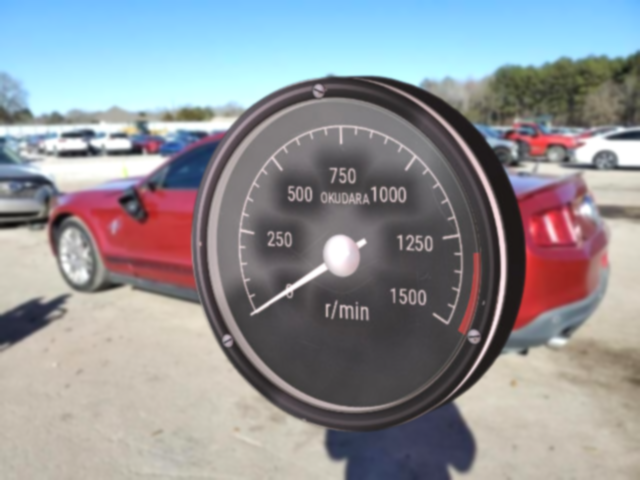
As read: 0 rpm
